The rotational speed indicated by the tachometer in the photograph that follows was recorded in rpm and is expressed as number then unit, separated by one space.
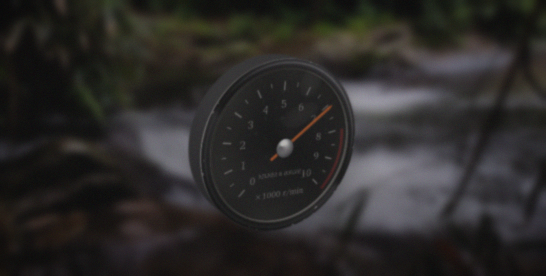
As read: 7000 rpm
